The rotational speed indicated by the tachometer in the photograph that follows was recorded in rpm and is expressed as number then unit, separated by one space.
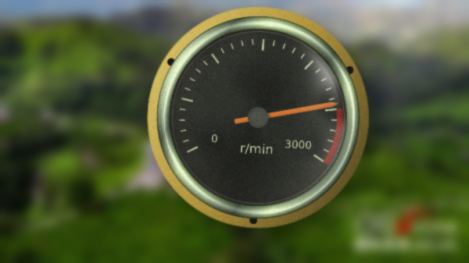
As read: 2450 rpm
